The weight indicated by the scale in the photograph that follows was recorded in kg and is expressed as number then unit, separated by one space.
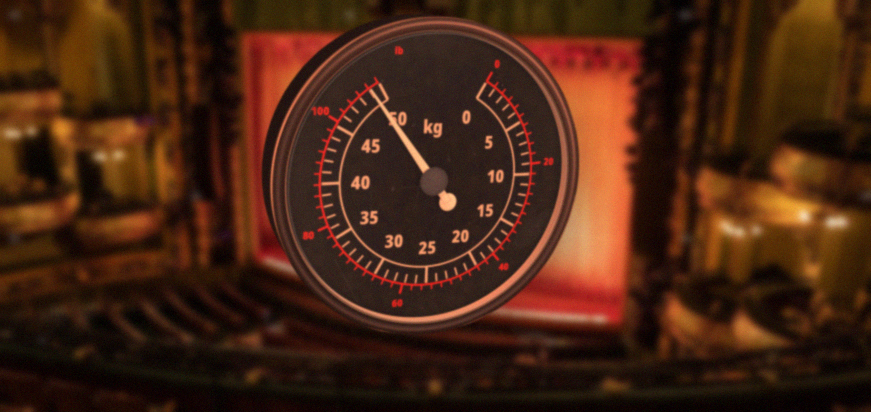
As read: 49 kg
